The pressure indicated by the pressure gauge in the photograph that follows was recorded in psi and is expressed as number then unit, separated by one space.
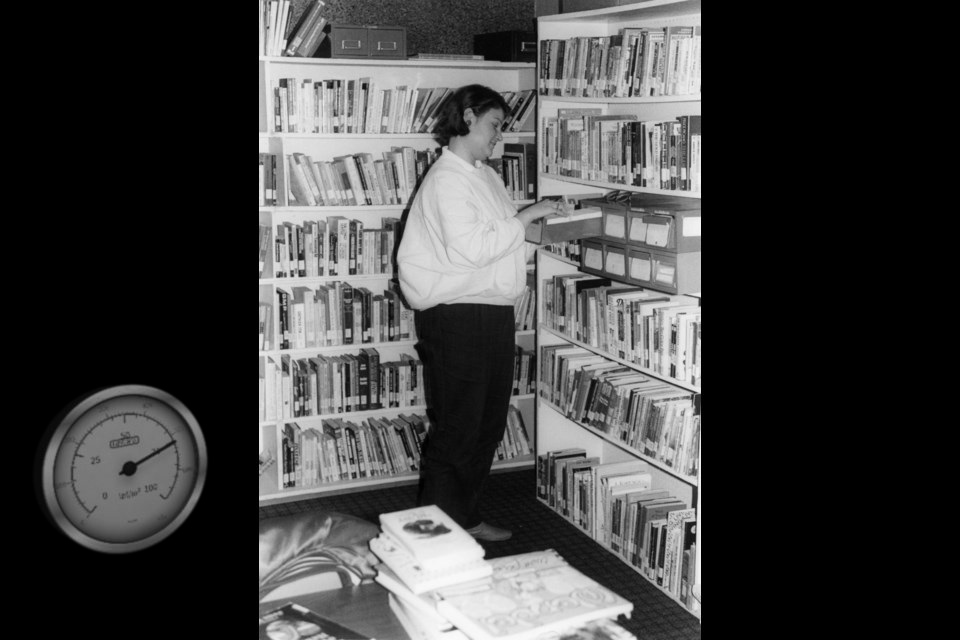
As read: 75 psi
